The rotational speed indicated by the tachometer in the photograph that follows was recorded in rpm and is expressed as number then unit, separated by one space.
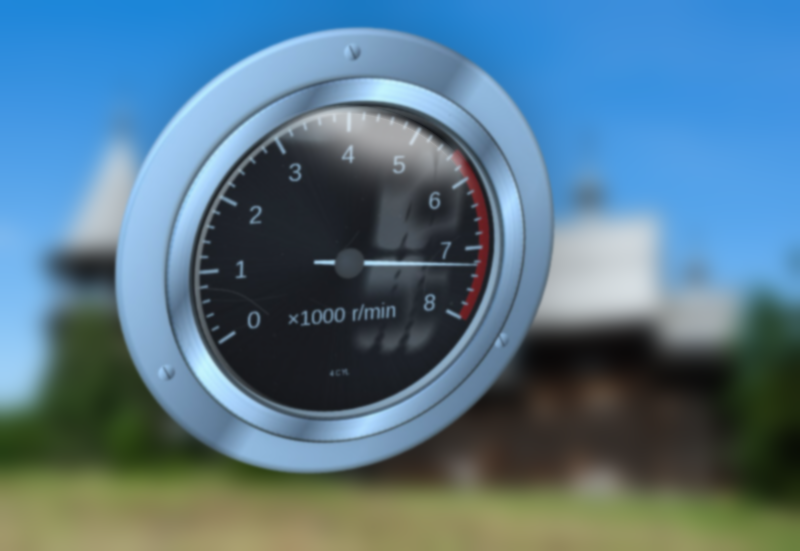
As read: 7200 rpm
